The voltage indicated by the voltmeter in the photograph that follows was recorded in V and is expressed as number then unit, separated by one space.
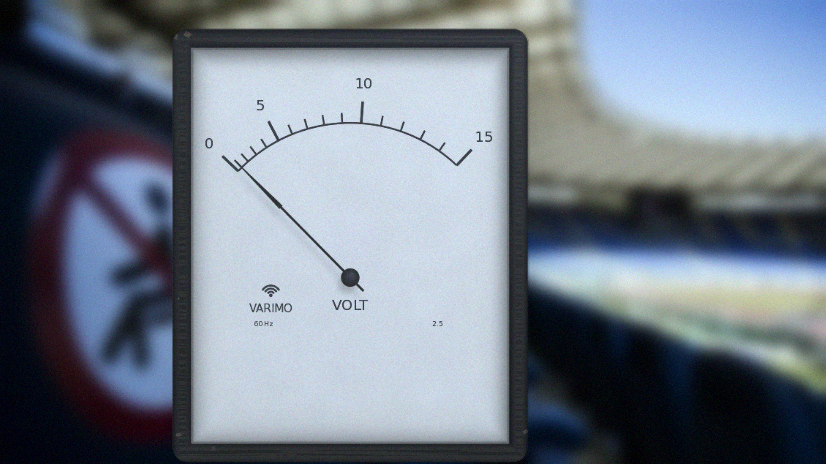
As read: 1 V
